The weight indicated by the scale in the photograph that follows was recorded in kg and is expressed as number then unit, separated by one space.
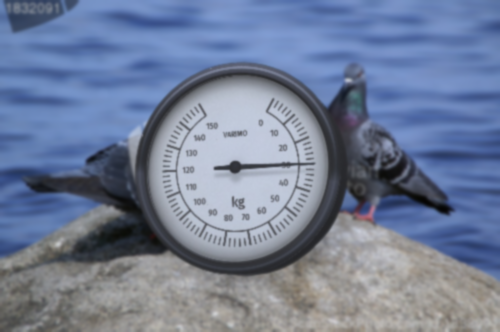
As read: 30 kg
